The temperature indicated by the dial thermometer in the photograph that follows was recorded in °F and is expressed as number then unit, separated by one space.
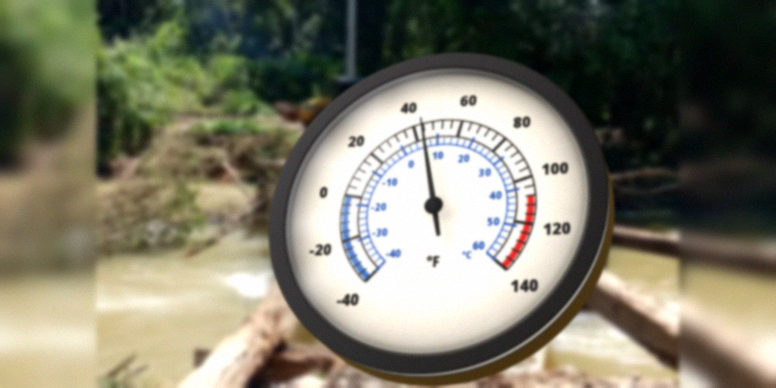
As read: 44 °F
